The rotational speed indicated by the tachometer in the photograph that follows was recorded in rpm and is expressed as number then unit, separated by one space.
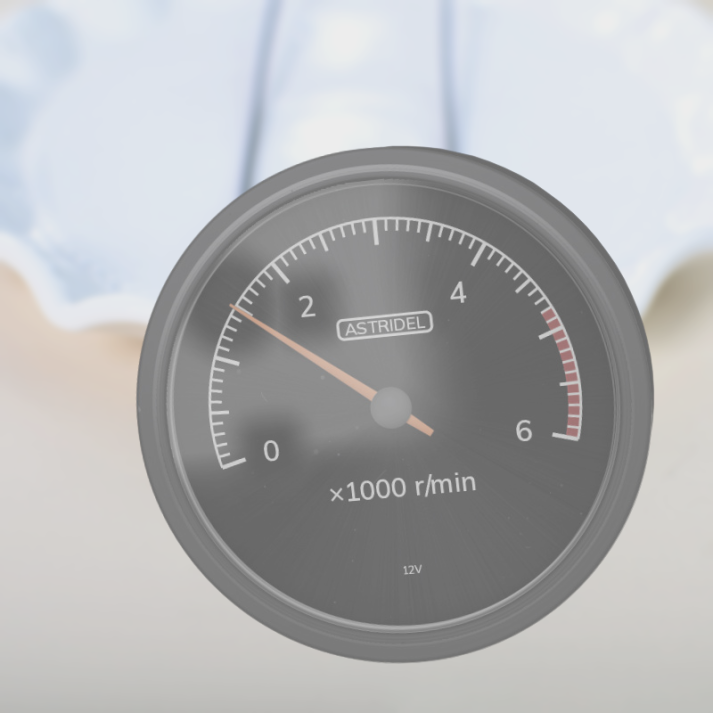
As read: 1500 rpm
